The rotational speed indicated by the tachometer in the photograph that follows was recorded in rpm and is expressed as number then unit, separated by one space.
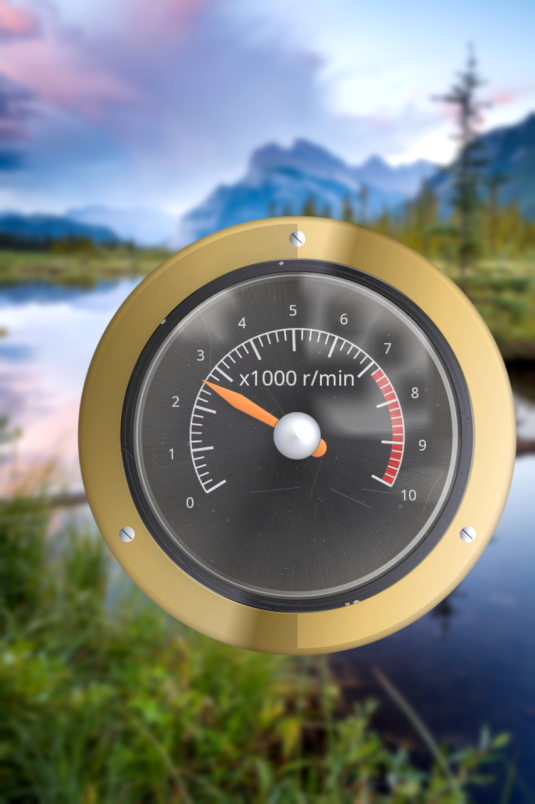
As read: 2600 rpm
